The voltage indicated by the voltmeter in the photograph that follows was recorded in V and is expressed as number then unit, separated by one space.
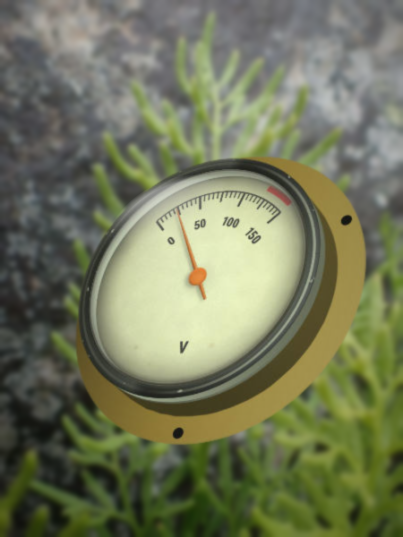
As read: 25 V
